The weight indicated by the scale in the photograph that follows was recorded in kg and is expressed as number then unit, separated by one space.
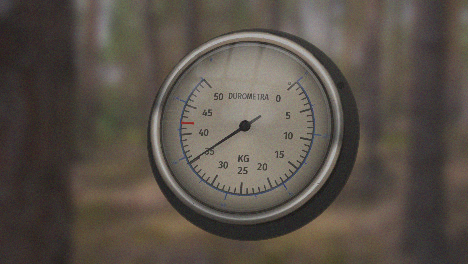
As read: 35 kg
